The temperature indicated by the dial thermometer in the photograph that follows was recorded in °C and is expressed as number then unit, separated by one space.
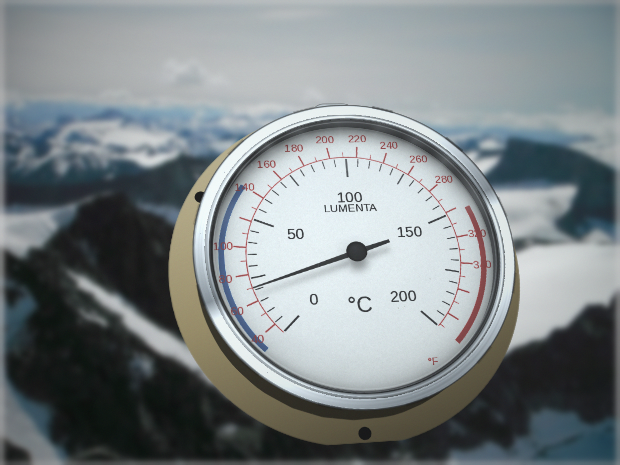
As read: 20 °C
